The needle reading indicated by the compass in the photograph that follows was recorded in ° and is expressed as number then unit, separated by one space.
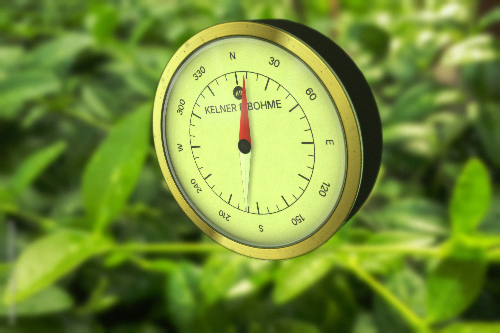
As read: 10 °
